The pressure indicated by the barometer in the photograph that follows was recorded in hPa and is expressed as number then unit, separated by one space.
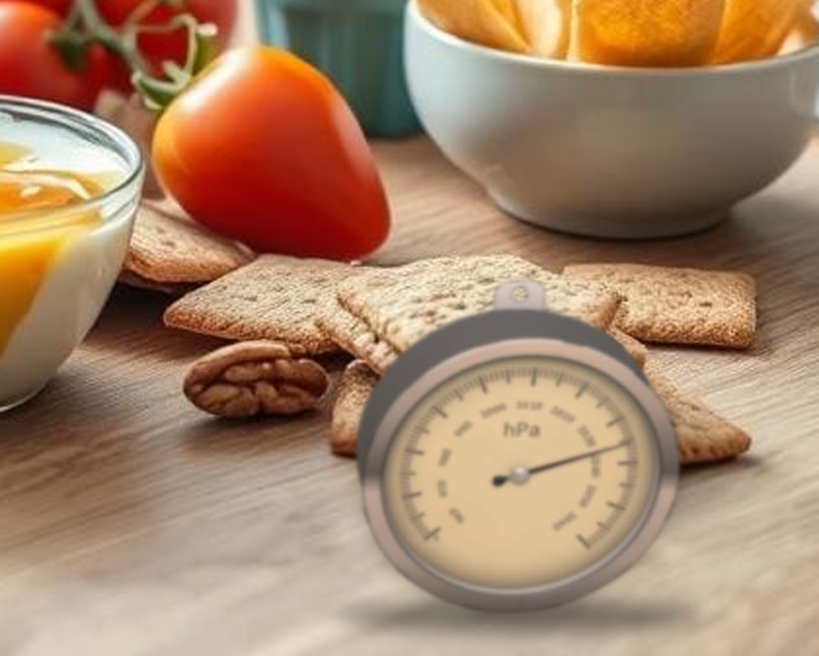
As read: 1035 hPa
